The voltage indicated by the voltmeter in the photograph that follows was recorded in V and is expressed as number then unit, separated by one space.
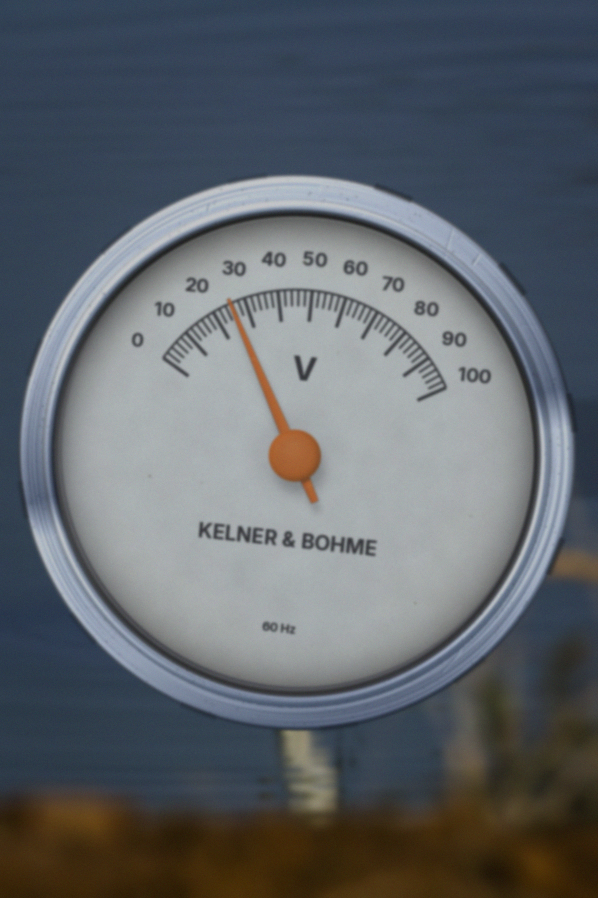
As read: 26 V
